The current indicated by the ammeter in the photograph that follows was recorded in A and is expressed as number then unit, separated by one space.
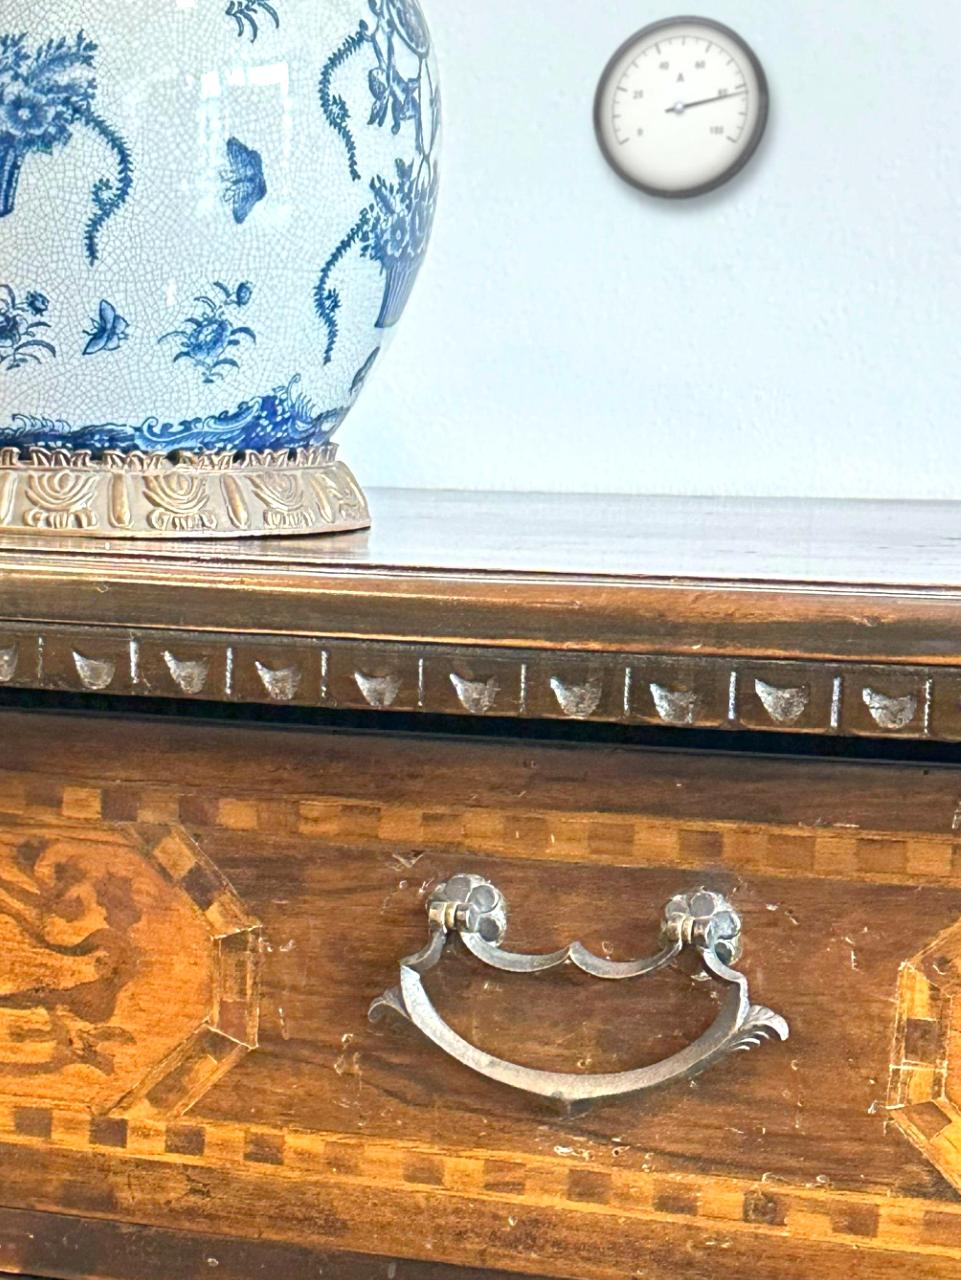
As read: 82.5 A
